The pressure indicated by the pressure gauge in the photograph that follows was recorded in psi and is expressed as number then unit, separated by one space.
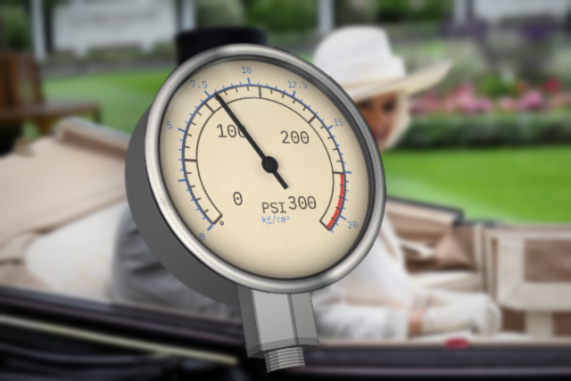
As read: 110 psi
